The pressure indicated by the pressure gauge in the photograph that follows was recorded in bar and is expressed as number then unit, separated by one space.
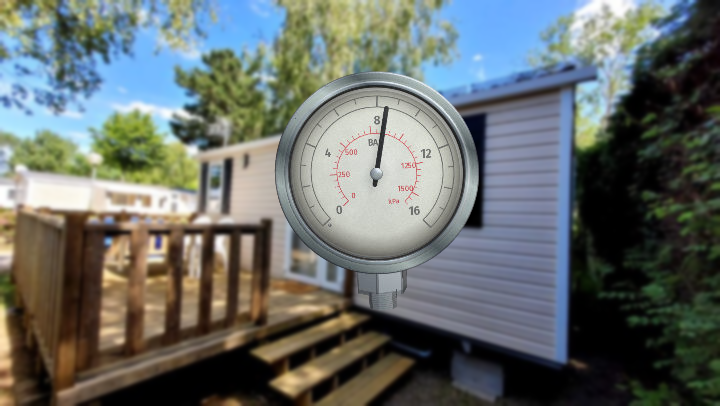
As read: 8.5 bar
